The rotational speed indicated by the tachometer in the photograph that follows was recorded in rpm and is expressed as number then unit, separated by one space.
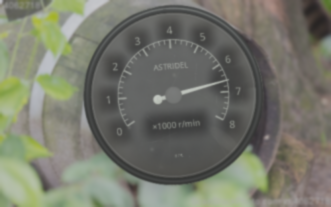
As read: 6600 rpm
